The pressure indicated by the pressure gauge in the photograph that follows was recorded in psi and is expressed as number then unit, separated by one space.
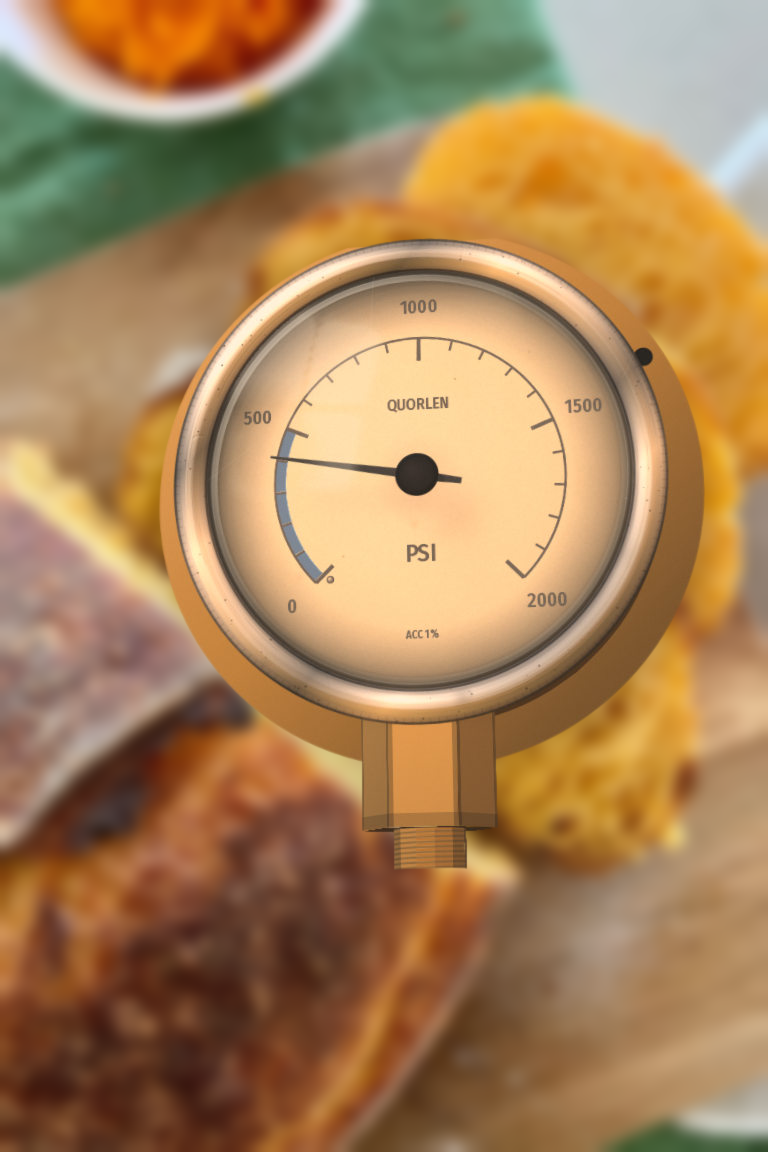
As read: 400 psi
